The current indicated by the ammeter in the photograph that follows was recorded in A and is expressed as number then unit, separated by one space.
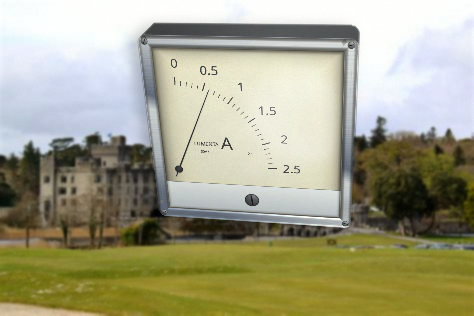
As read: 0.6 A
